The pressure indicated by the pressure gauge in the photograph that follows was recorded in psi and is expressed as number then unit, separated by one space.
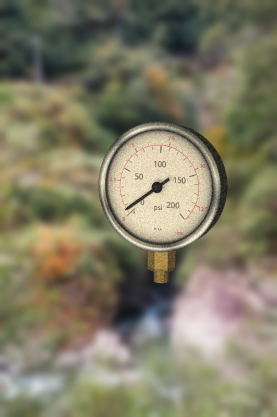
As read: 5 psi
